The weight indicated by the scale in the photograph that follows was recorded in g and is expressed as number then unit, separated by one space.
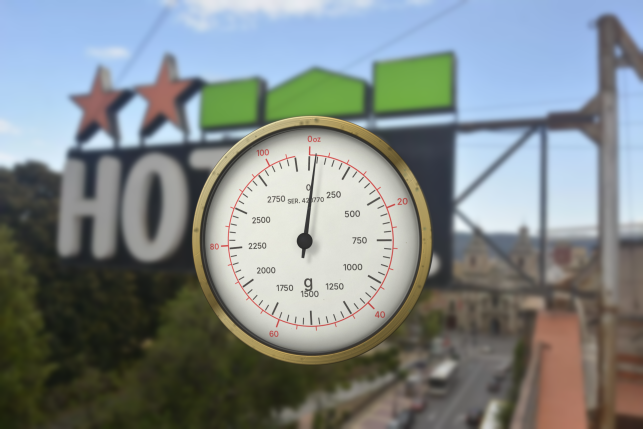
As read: 50 g
